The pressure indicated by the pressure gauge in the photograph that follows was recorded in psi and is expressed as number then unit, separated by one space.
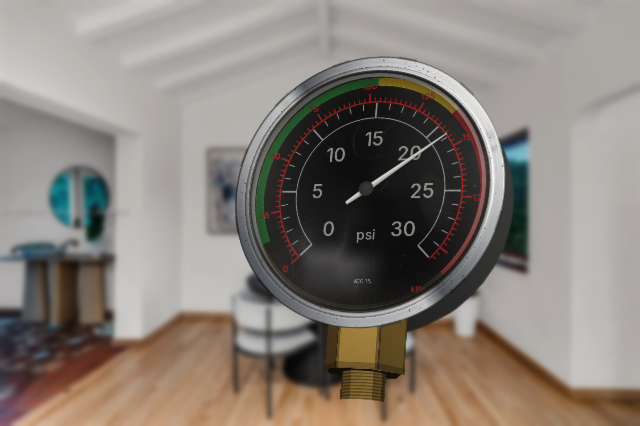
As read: 21 psi
